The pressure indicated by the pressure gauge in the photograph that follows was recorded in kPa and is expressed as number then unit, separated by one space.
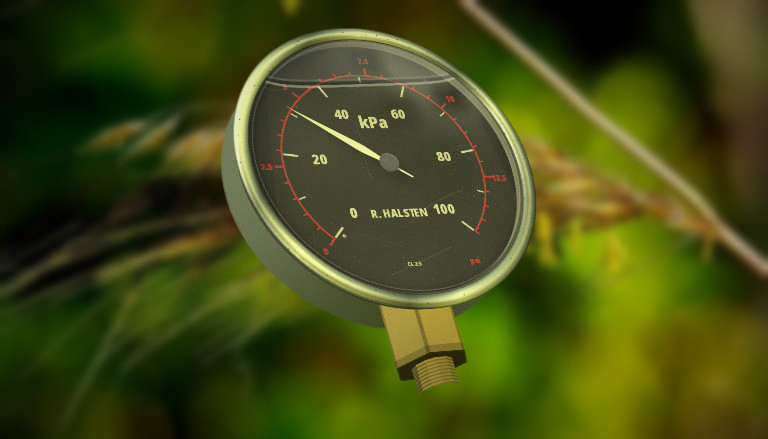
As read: 30 kPa
